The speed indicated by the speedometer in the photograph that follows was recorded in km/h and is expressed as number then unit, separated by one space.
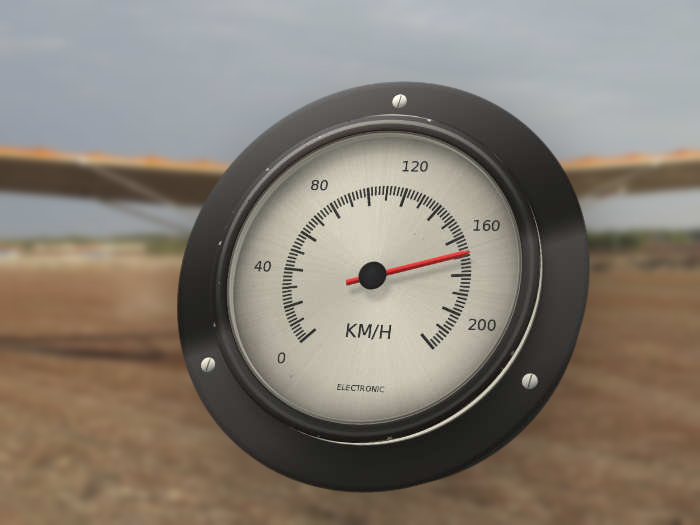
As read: 170 km/h
